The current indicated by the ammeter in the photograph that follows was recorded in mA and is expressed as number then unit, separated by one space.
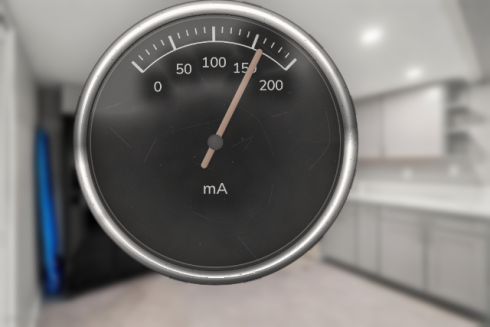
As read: 160 mA
